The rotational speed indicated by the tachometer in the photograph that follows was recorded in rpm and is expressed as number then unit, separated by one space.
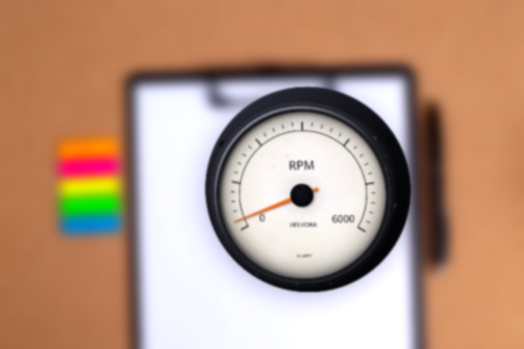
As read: 200 rpm
